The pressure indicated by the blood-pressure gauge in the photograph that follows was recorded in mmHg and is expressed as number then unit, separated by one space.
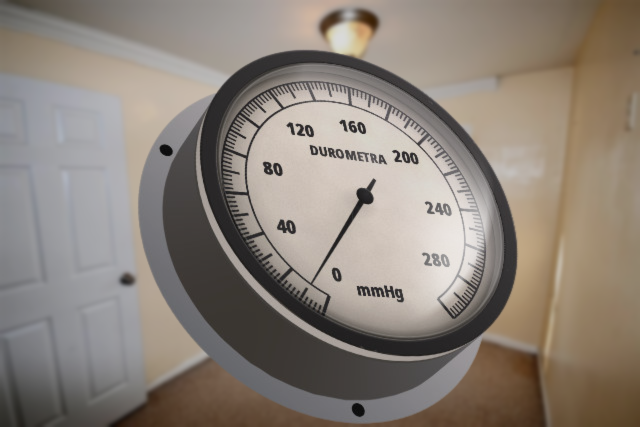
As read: 10 mmHg
